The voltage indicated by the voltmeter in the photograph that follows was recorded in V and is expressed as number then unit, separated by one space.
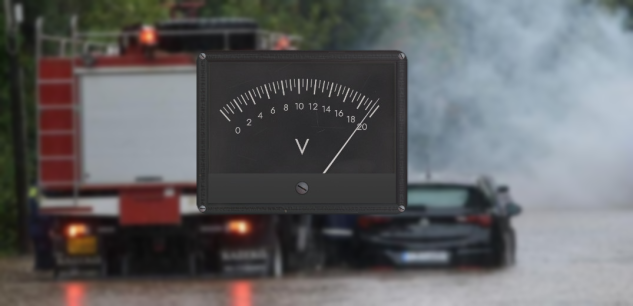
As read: 19.5 V
